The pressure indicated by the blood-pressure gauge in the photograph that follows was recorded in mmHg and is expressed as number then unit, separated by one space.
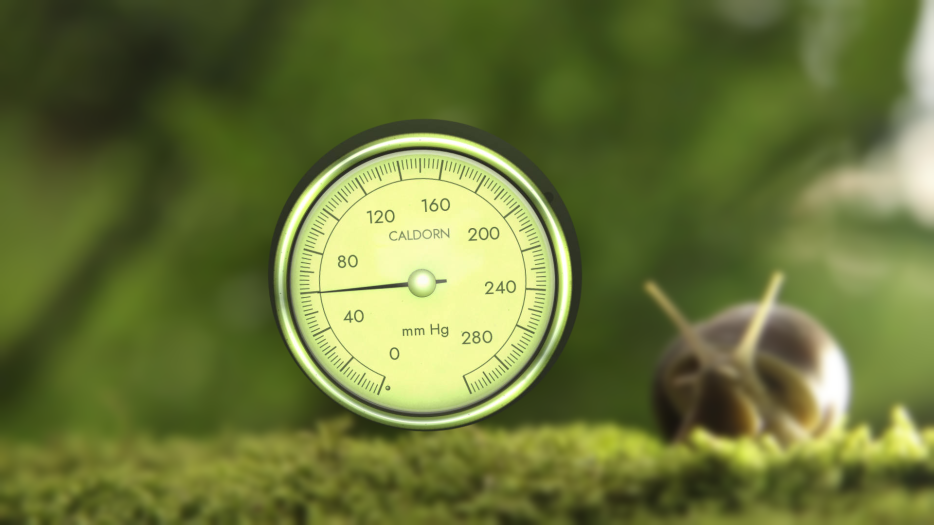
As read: 60 mmHg
